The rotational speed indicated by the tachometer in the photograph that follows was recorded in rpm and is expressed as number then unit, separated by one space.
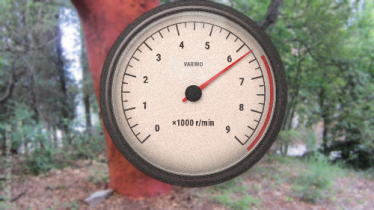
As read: 6250 rpm
